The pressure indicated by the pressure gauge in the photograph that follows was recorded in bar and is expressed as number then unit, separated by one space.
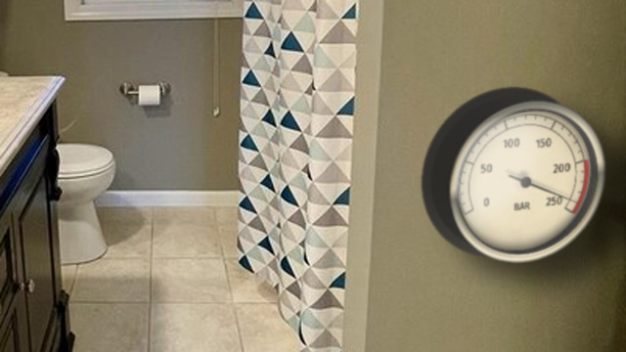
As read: 240 bar
